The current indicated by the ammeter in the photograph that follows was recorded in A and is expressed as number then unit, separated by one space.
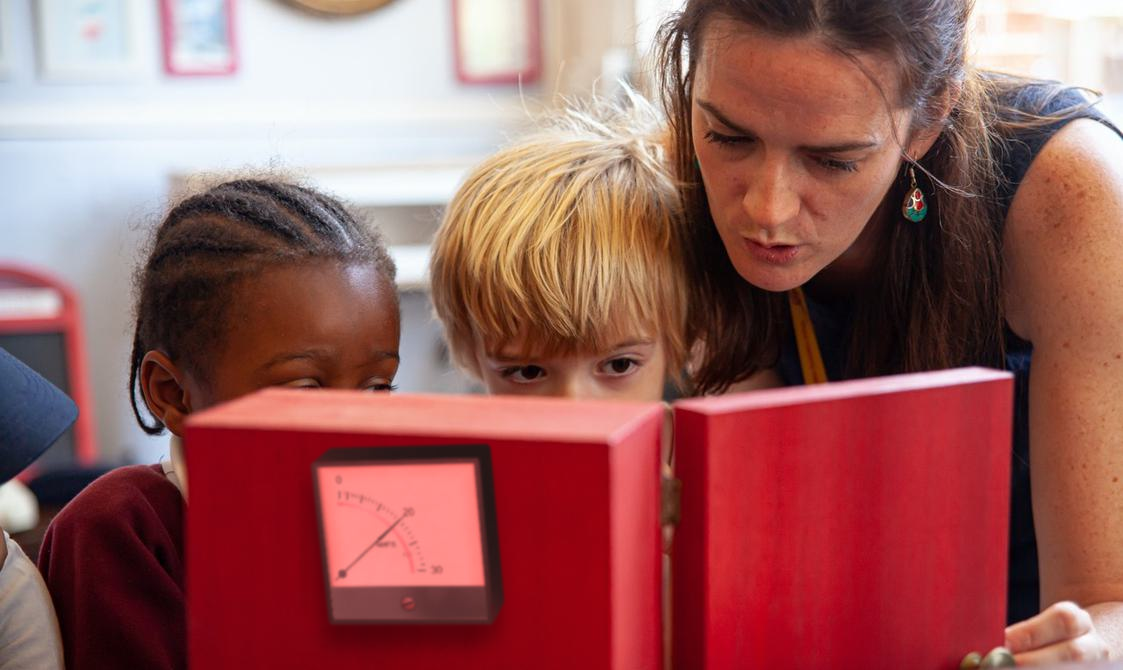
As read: 20 A
